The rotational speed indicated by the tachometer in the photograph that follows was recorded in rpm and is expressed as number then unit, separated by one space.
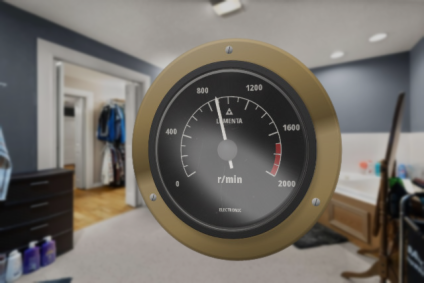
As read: 900 rpm
